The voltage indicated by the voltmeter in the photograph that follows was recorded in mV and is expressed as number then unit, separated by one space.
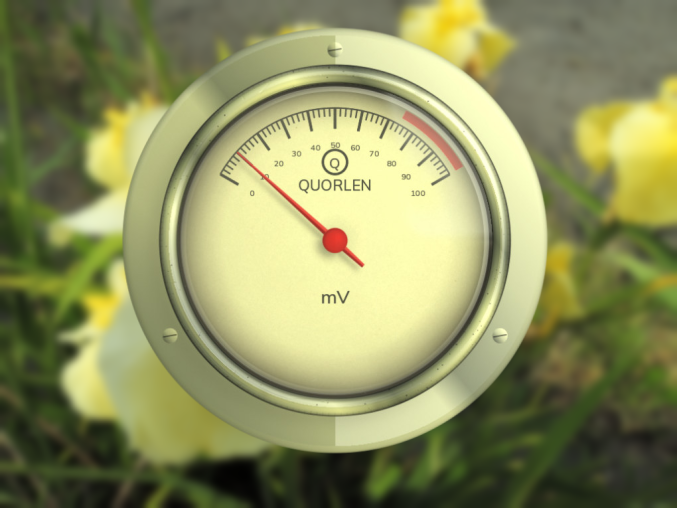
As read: 10 mV
